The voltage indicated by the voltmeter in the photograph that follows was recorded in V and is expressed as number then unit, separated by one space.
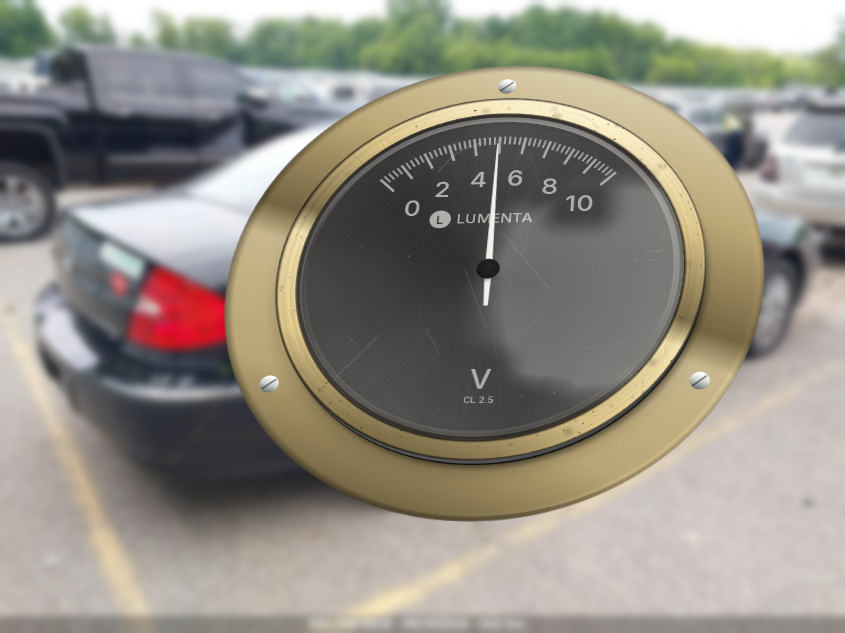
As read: 5 V
